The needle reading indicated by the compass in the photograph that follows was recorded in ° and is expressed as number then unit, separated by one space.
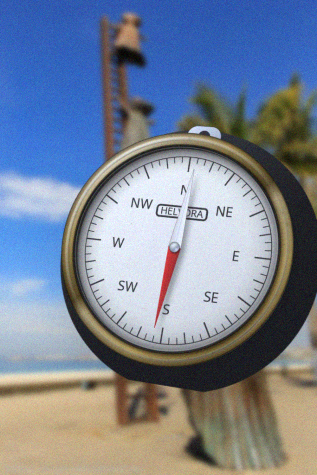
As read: 185 °
